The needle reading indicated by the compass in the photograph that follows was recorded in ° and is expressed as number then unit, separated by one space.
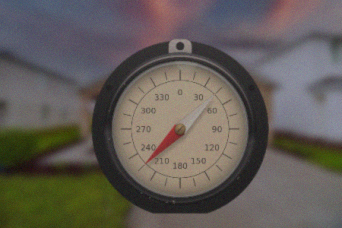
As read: 225 °
